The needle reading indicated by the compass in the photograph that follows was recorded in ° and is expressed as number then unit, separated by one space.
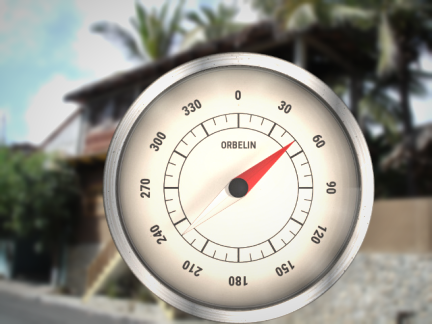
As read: 50 °
